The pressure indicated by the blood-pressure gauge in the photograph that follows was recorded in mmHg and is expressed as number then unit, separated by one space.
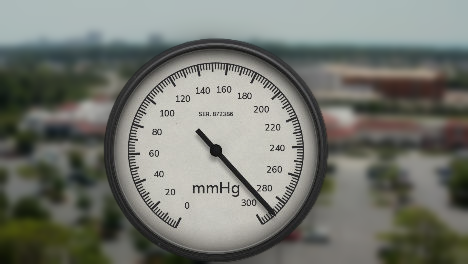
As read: 290 mmHg
